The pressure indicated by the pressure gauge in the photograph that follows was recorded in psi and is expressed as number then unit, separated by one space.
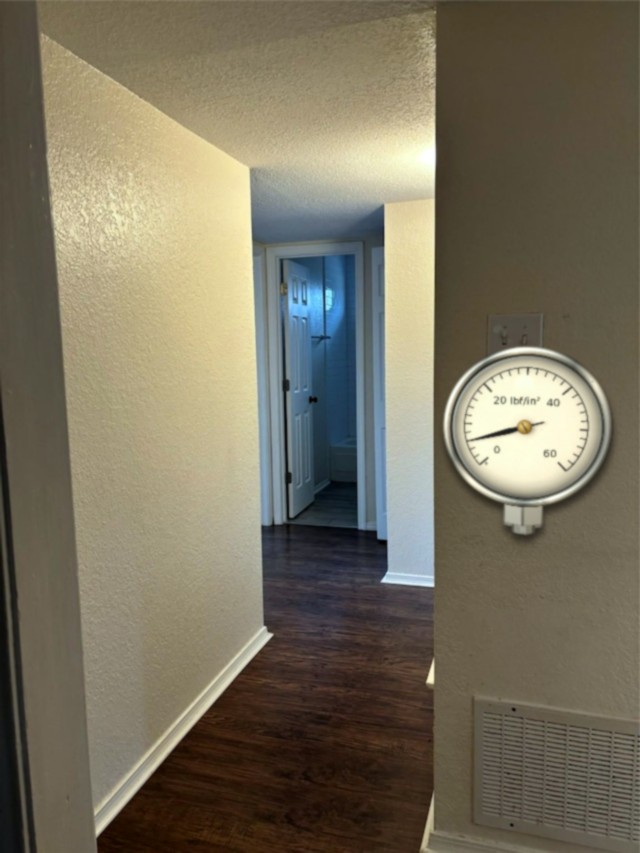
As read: 6 psi
